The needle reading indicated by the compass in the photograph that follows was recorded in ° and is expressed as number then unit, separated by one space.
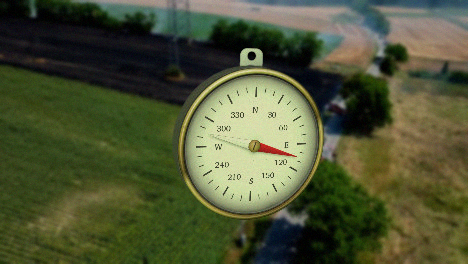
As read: 105 °
